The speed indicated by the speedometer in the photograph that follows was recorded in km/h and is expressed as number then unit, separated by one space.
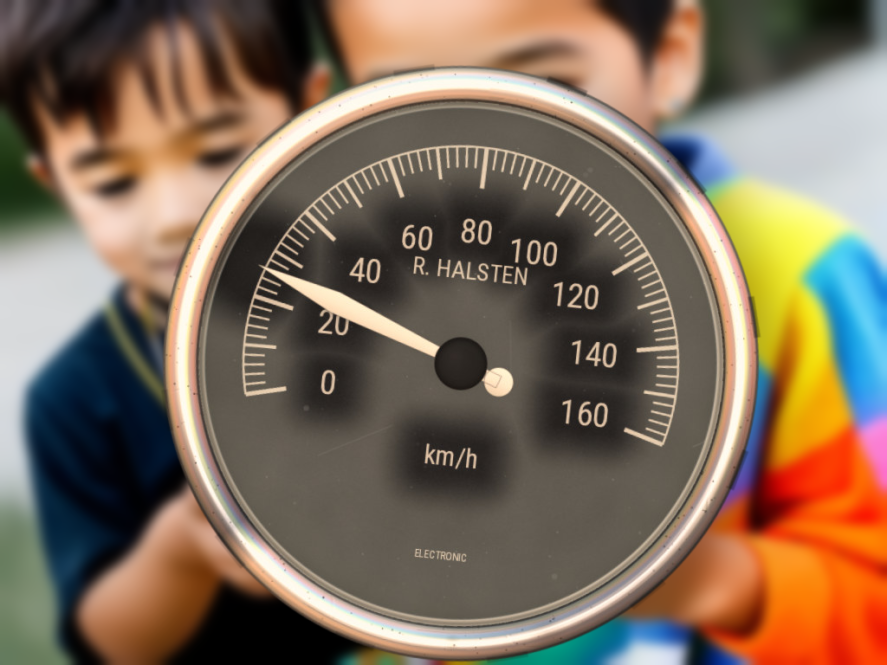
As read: 26 km/h
